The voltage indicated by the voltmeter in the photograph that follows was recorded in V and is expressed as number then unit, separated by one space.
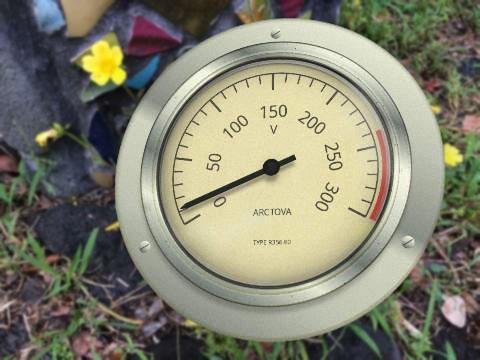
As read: 10 V
